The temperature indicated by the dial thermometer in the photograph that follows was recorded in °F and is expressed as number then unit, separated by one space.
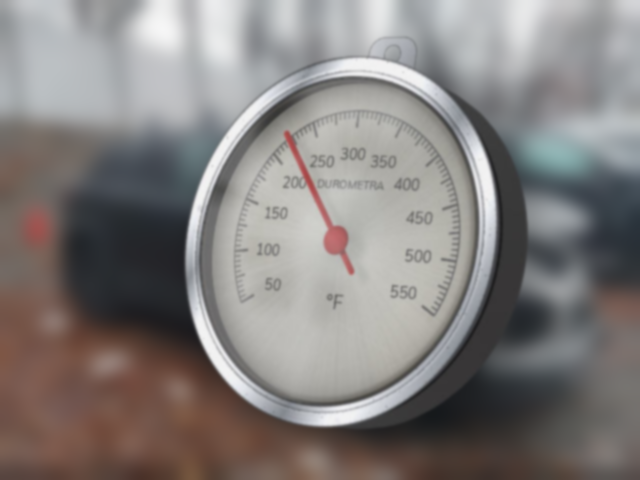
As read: 225 °F
